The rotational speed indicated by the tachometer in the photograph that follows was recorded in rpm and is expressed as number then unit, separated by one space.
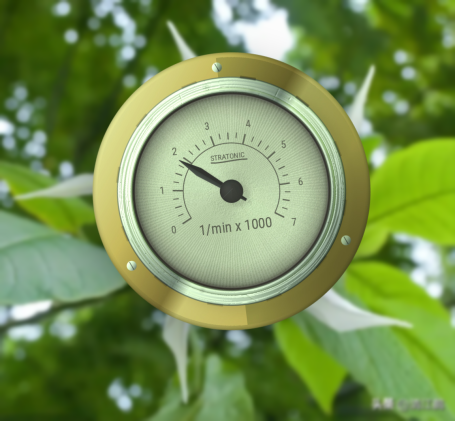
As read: 1875 rpm
